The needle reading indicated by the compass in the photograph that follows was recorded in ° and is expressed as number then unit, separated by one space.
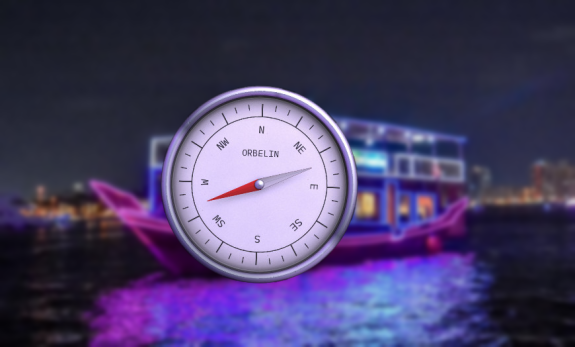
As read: 250 °
